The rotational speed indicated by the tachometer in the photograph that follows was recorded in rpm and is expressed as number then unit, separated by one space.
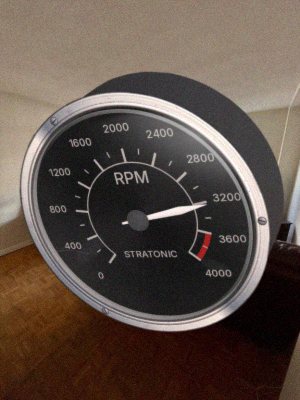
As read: 3200 rpm
